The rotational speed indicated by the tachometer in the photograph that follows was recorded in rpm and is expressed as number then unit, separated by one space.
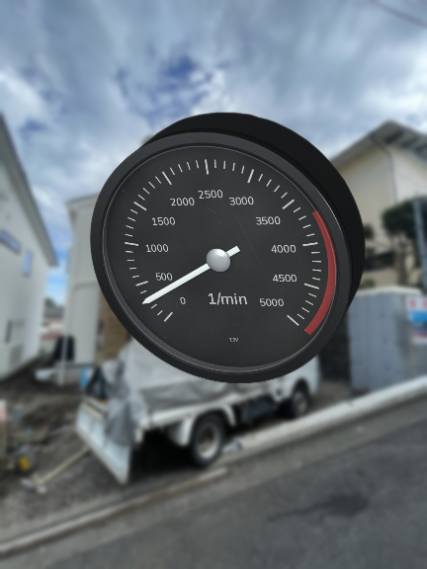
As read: 300 rpm
